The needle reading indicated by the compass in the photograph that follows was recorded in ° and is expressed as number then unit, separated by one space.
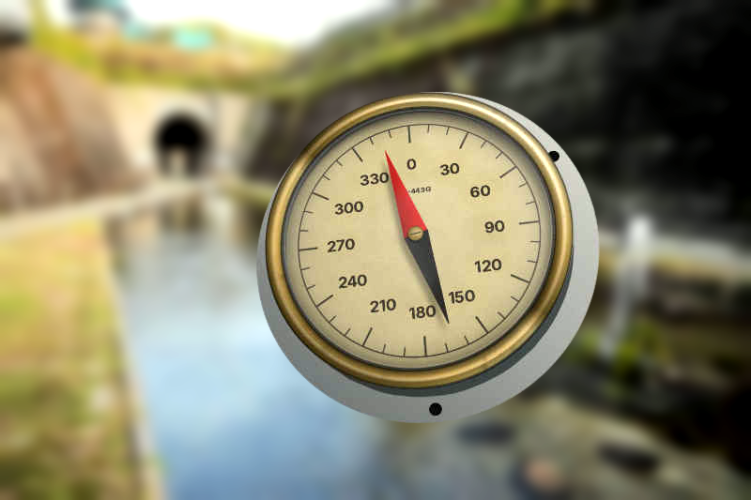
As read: 345 °
